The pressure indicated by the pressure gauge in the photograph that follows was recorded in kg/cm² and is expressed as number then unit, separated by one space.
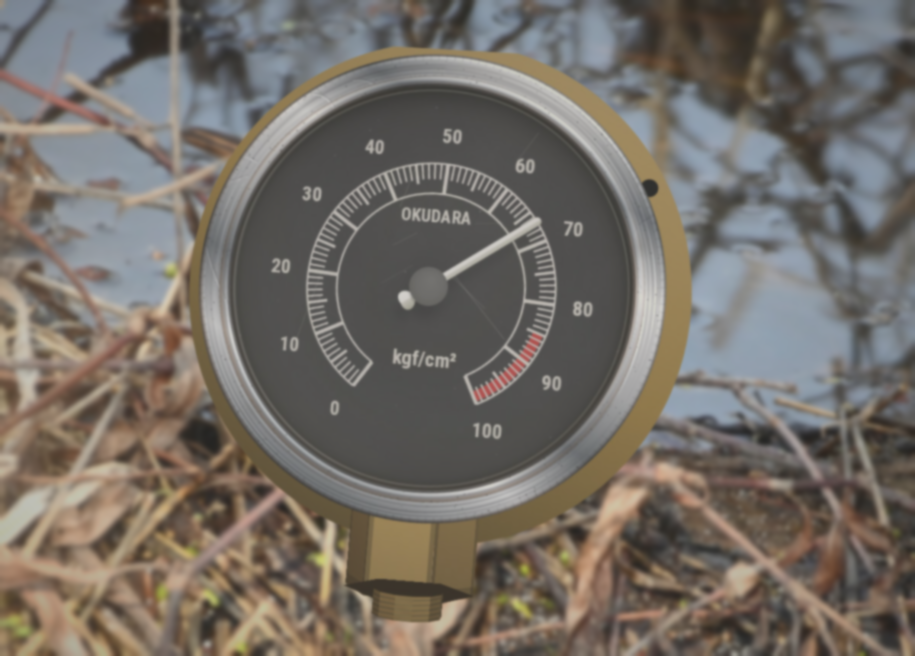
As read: 67 kg/cm²
